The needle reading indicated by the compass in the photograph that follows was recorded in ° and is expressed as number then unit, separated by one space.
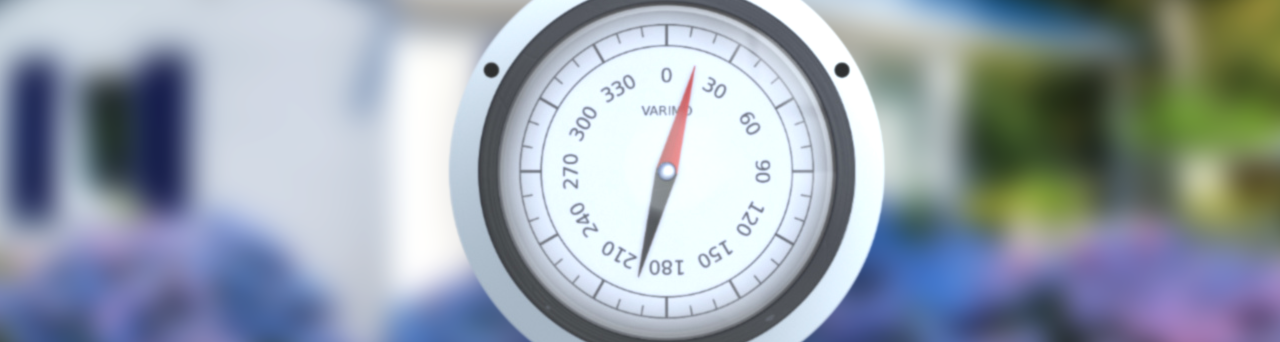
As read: 15 °
